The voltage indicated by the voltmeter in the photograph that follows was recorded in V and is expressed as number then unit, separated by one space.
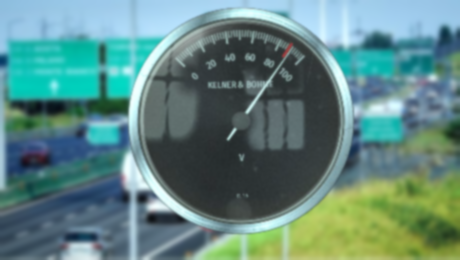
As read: 90 V
